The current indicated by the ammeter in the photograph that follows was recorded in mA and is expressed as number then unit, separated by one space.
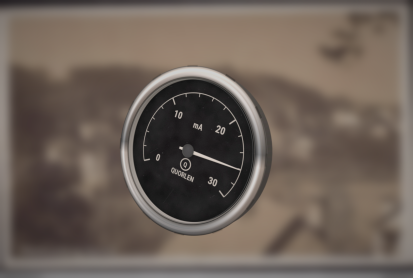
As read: 26 mA
